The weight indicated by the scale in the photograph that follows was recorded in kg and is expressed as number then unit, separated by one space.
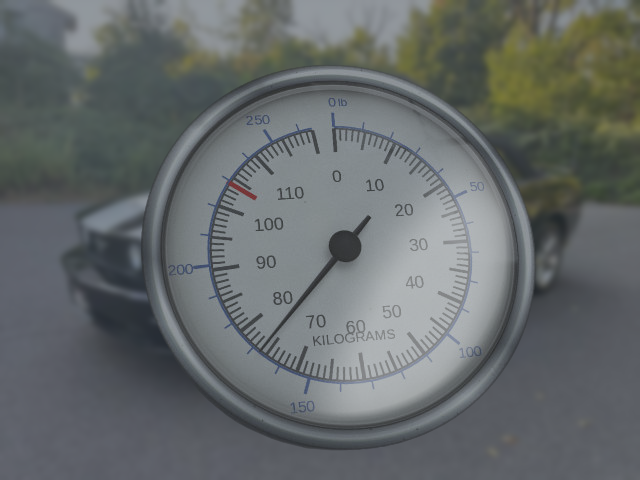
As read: 76 kg
